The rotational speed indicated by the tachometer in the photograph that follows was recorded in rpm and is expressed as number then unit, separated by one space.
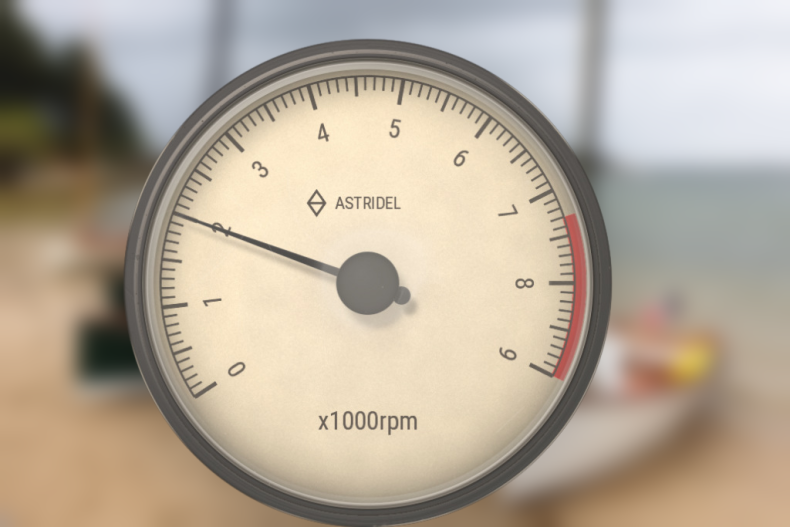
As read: 2000 rpm
